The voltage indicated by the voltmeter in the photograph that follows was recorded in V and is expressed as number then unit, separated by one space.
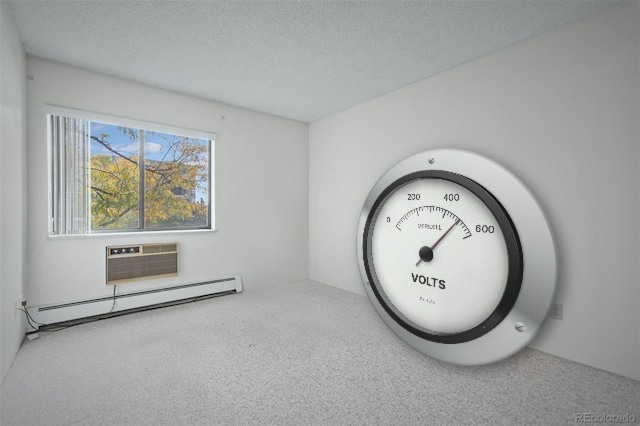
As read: 500 V
